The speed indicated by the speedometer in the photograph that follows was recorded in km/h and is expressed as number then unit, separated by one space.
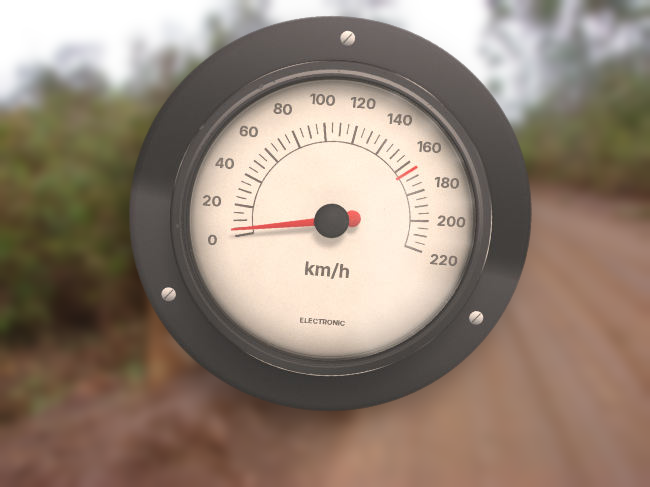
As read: 5 km/h
